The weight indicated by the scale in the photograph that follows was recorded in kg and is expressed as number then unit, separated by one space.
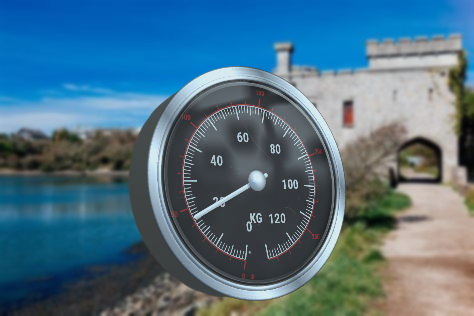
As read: 20 kg
